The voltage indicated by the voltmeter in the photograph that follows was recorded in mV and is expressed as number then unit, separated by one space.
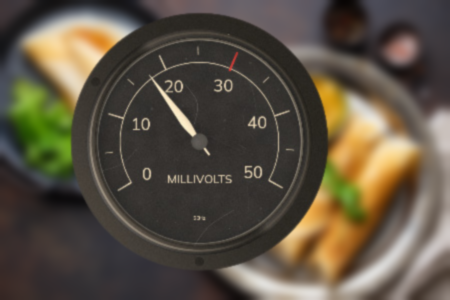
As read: 17.5 mV
